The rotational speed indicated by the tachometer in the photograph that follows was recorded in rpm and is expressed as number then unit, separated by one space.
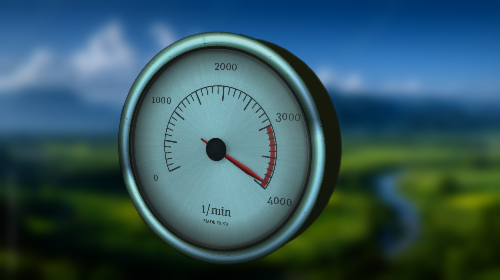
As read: 3900 rpm
